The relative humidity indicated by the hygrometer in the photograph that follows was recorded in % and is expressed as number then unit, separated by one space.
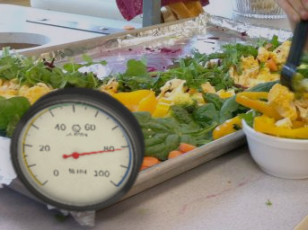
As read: 80 %
